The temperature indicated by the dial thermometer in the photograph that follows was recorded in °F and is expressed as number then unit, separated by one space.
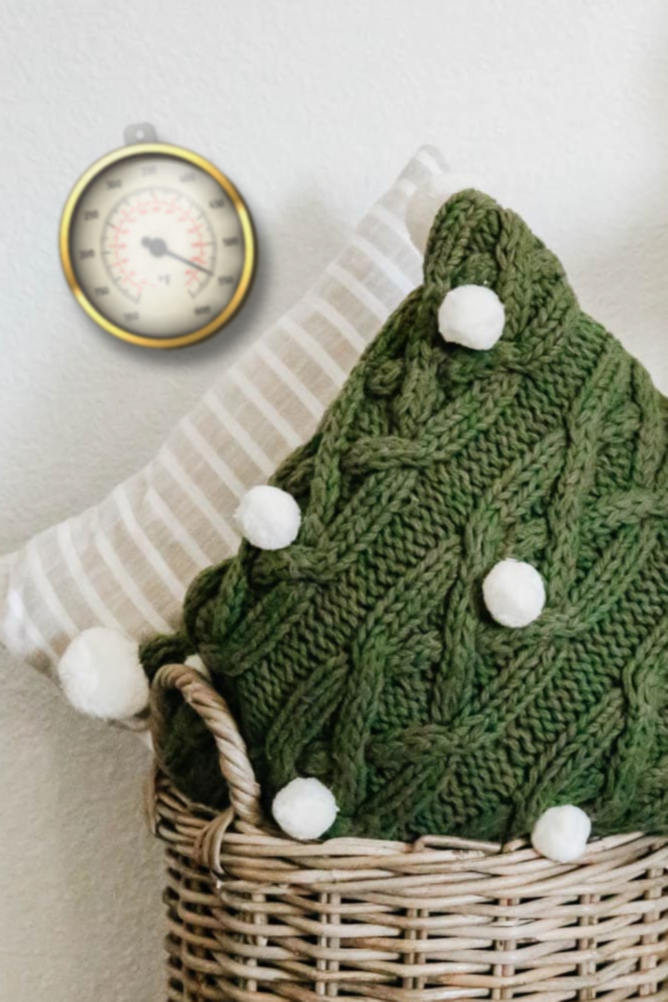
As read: 550 °F
